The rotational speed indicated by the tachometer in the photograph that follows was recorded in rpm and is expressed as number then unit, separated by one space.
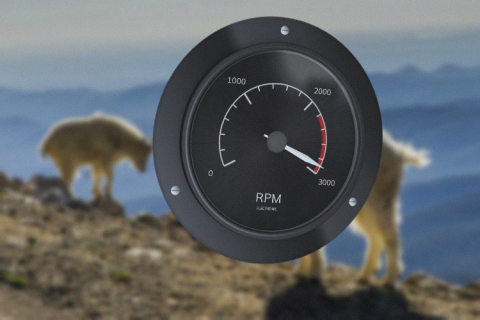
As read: 2900 rpm
